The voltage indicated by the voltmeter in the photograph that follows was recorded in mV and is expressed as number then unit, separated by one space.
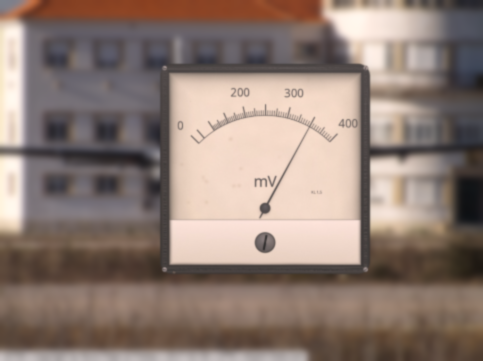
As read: 350 mV
